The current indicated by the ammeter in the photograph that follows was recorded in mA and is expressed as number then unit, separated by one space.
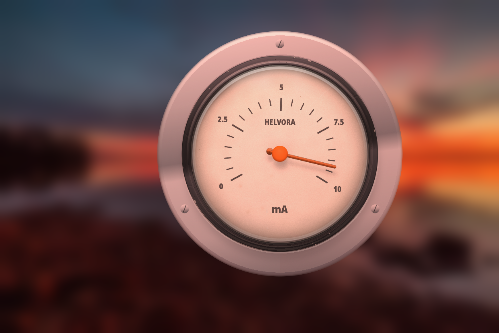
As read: 9.25 mA
